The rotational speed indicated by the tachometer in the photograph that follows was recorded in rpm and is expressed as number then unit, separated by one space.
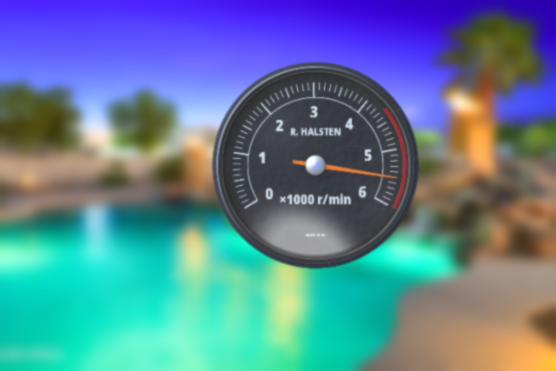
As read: 5500 rpm
